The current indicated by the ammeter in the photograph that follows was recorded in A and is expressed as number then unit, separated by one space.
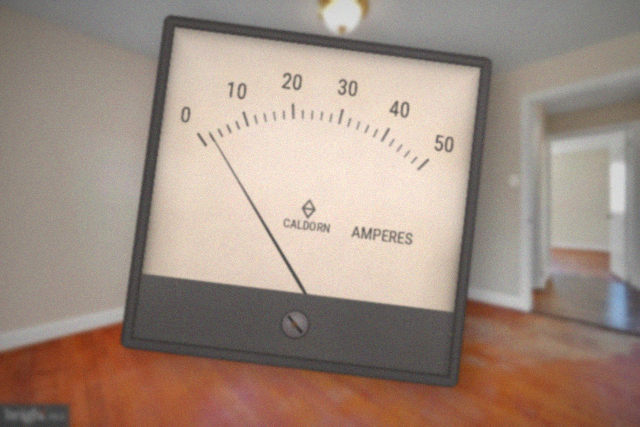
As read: 2 A
